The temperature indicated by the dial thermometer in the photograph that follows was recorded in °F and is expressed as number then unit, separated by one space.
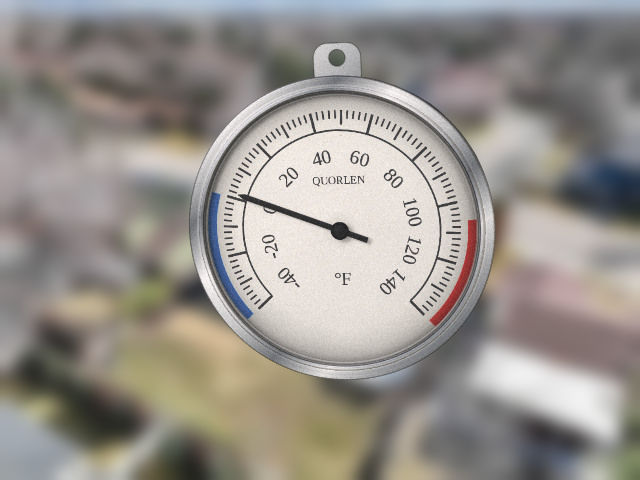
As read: 2 °F
